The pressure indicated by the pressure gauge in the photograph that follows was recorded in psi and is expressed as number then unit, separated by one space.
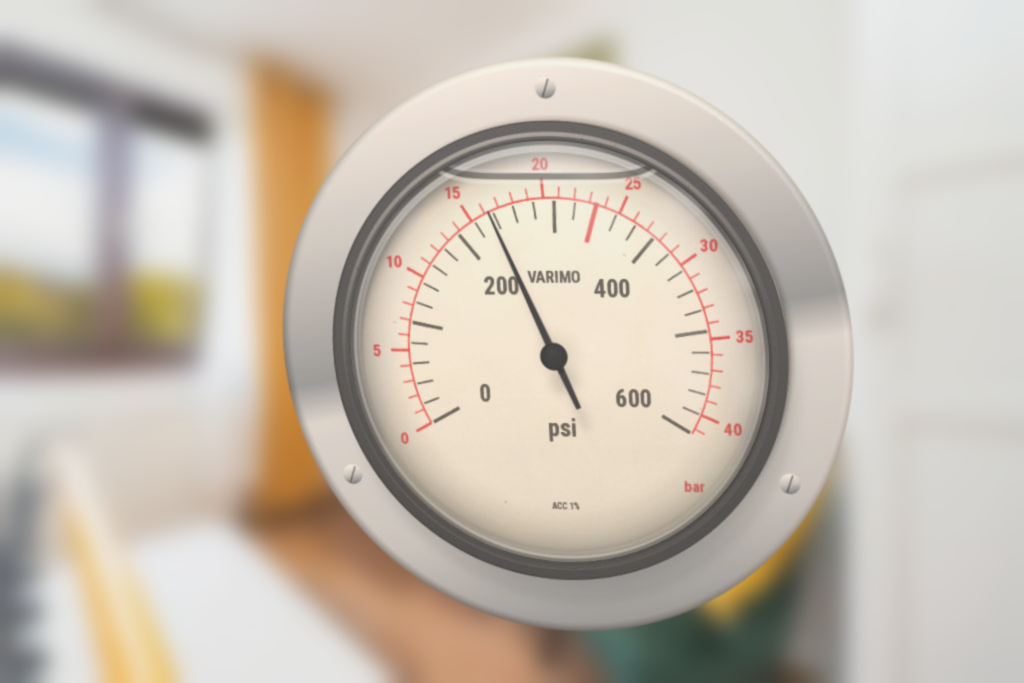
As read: 240 psi
